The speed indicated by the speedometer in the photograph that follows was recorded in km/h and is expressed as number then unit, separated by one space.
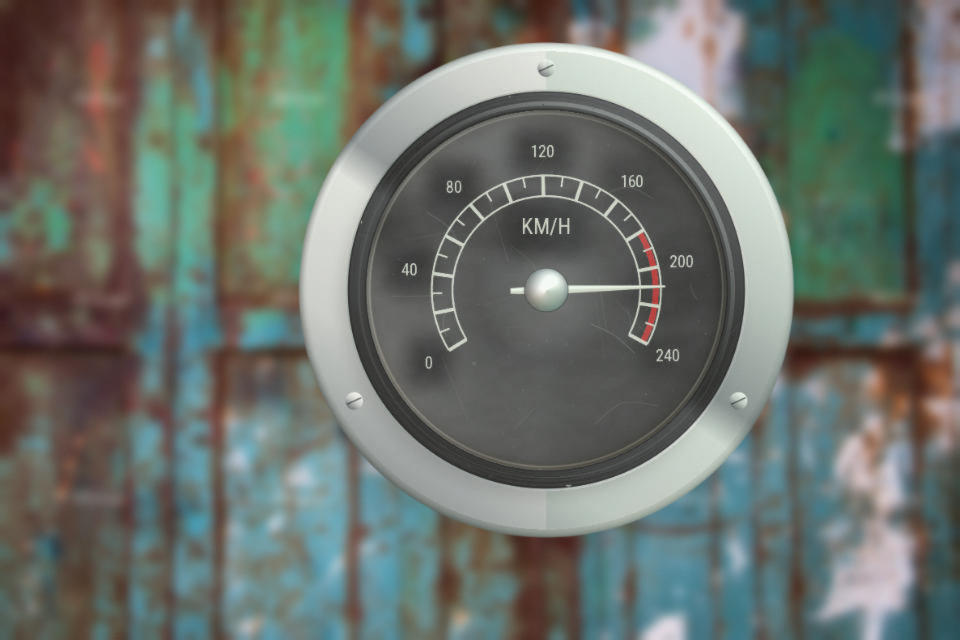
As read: 210 km/h
